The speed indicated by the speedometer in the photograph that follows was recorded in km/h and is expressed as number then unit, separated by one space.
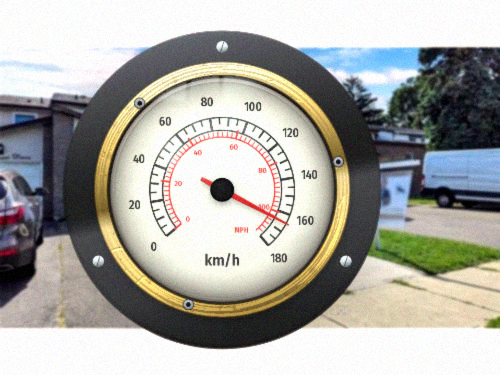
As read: 165 km/h
